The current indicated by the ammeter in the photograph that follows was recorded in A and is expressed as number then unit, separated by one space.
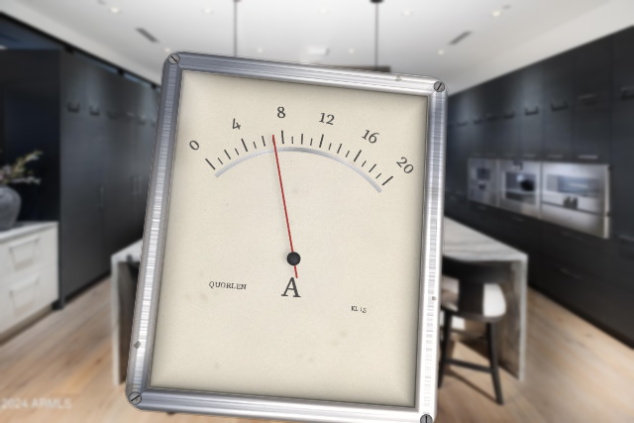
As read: 7 A
